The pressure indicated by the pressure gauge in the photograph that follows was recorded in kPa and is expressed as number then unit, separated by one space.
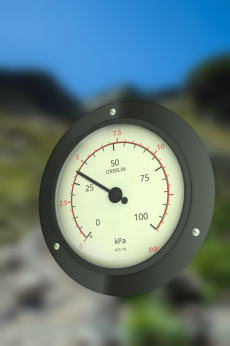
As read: 30 kPa
